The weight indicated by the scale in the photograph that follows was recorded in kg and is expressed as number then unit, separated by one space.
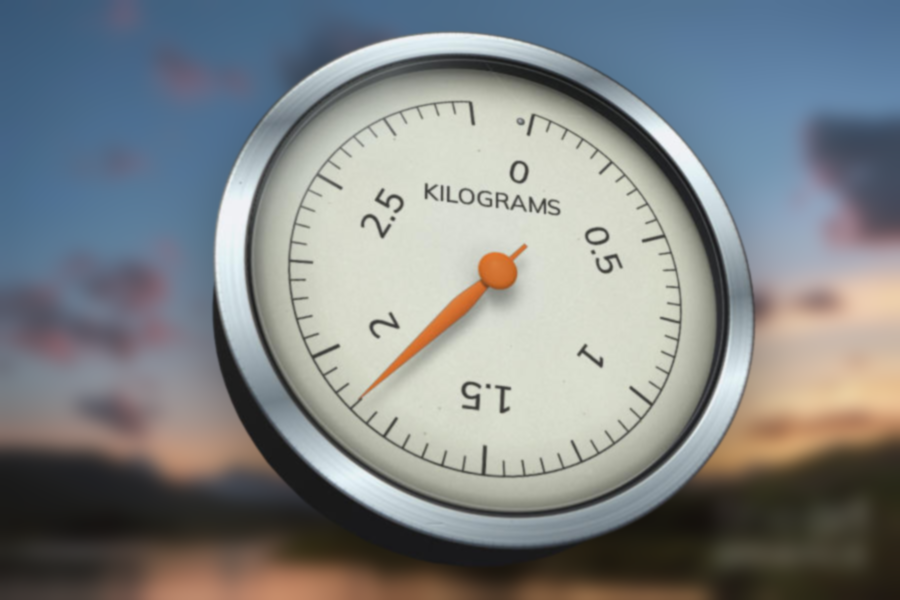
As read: 1.85 kg
